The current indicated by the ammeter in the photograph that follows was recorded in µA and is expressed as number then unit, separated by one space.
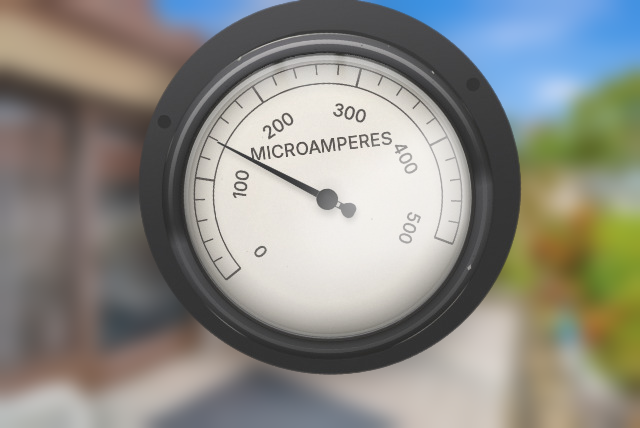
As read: 140 µA
